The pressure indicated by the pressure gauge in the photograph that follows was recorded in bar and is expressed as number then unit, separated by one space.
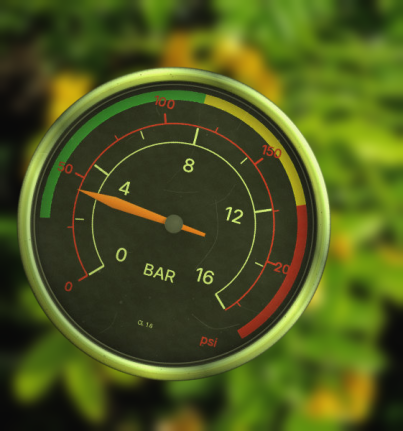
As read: 3 bar
